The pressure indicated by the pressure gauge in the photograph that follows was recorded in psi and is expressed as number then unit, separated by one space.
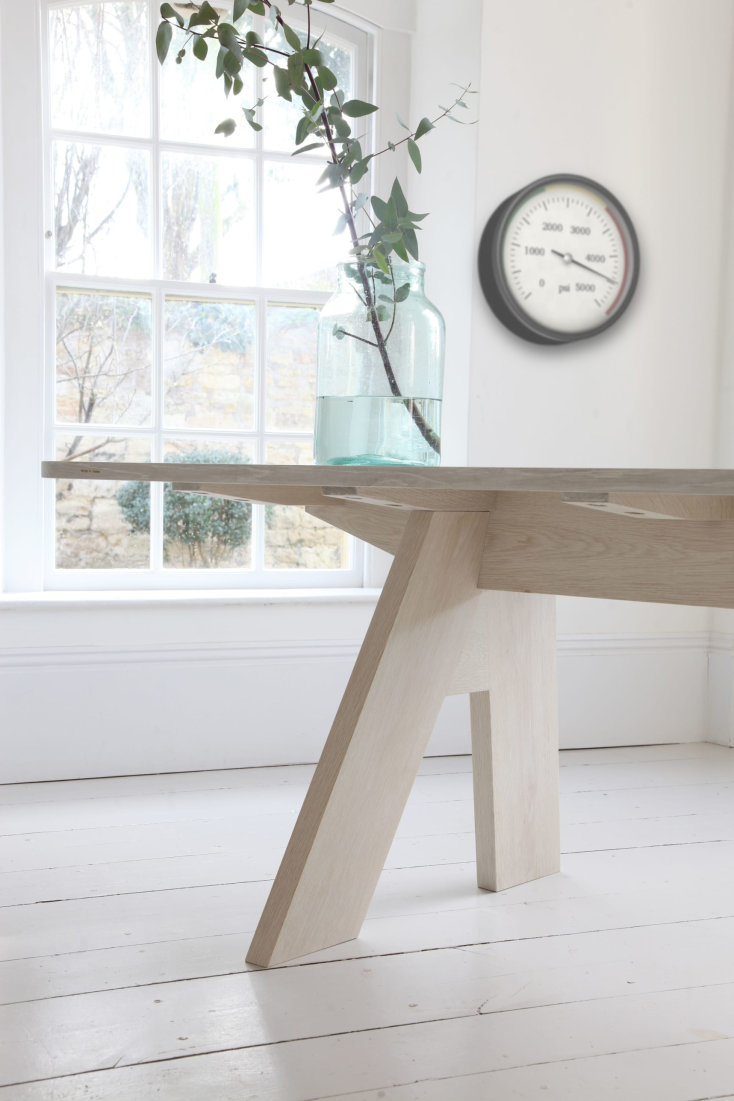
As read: 4500 psi
